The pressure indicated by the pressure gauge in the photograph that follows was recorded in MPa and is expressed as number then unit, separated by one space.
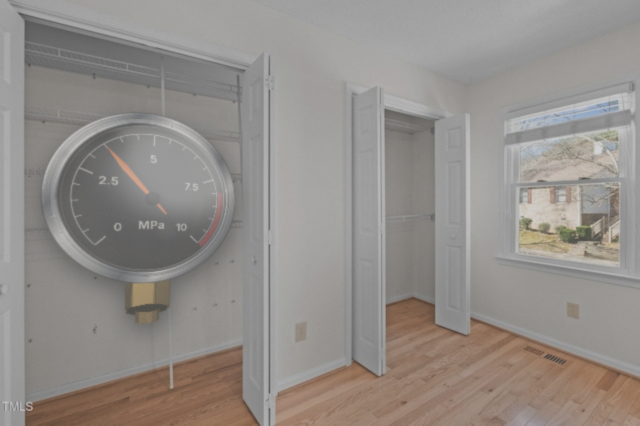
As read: 3.5 MPa
